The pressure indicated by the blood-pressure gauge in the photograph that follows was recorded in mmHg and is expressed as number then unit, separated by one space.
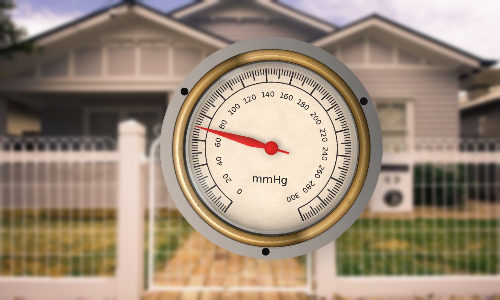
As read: 70 mmHg
